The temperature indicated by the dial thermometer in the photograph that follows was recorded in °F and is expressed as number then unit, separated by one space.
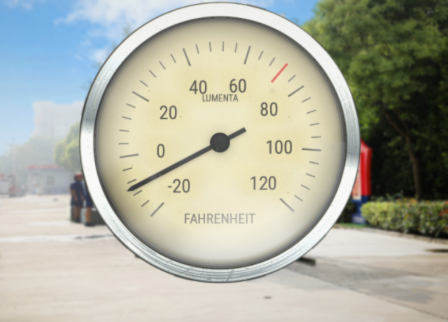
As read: -10 °F
